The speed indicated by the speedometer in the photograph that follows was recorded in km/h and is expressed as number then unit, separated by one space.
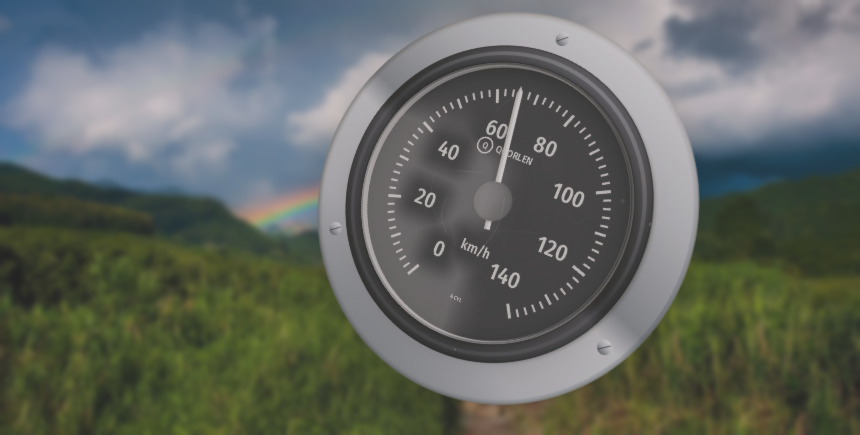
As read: 66 km/h
